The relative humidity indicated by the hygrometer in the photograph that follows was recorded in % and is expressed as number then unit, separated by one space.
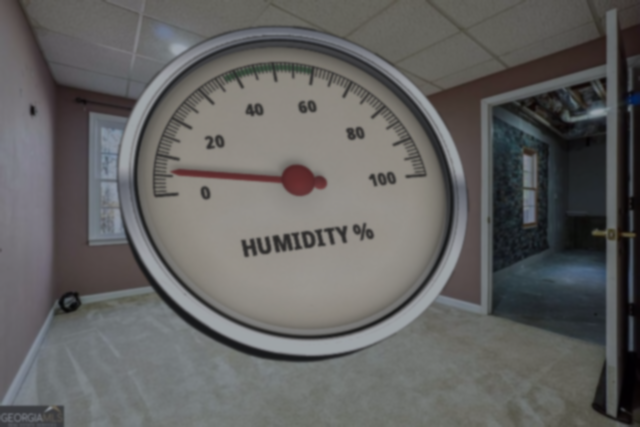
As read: 5 %
